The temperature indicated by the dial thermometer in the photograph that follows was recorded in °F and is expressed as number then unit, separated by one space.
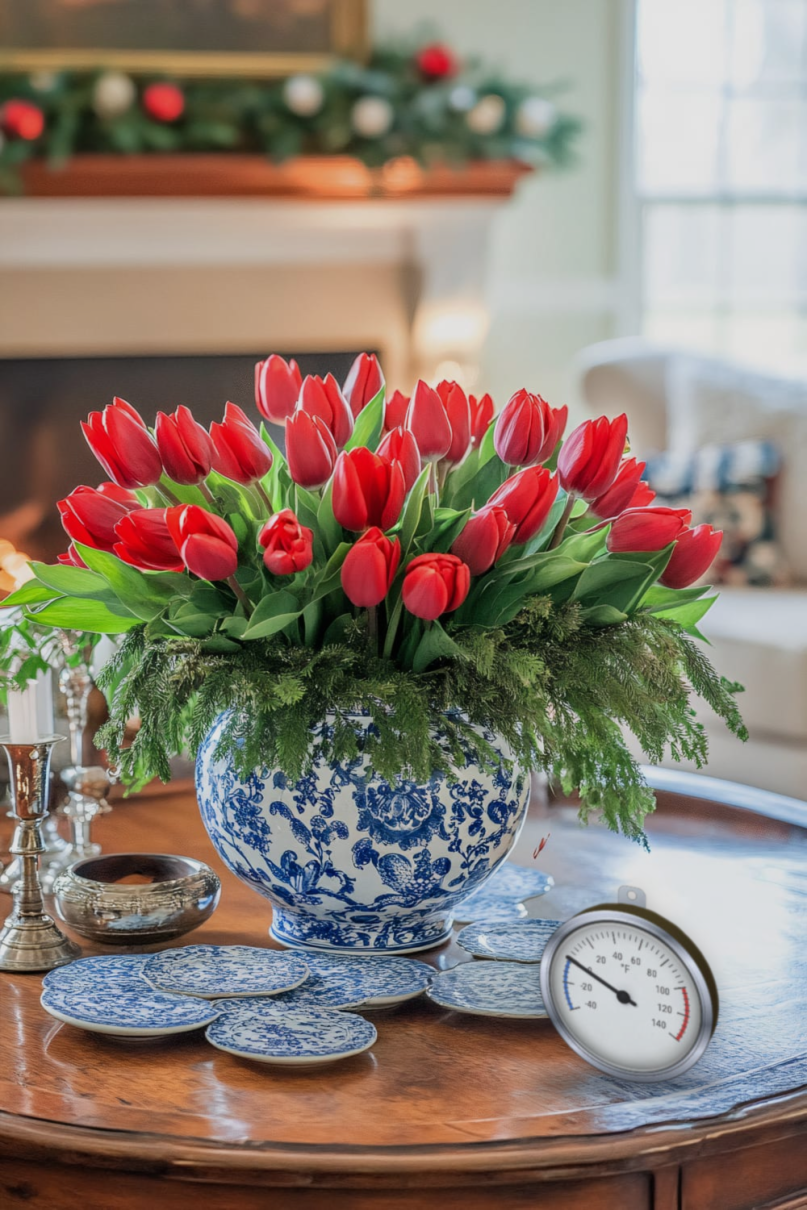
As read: 0 °F
